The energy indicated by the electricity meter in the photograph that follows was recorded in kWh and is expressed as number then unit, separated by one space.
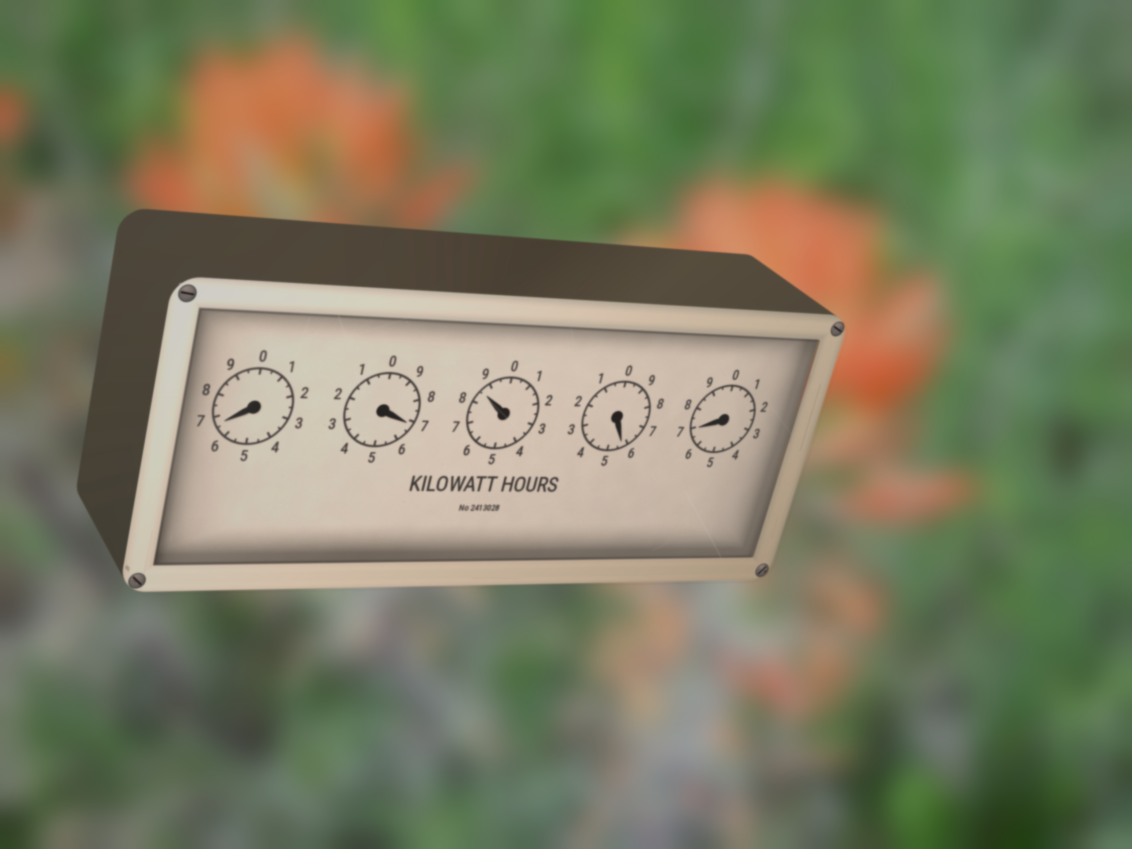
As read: 66857 kWh
